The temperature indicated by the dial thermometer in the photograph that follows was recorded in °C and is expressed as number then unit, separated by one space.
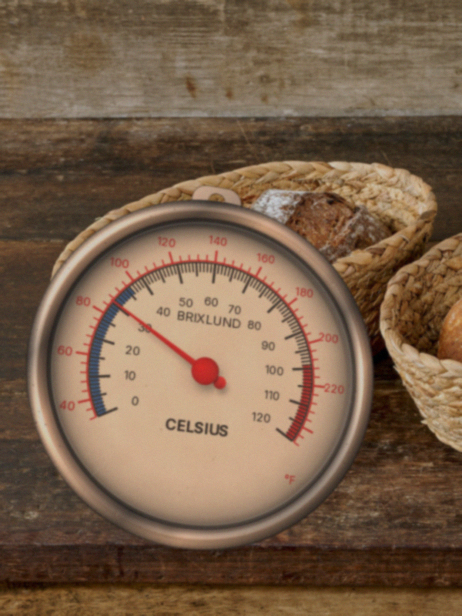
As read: 30 °C
